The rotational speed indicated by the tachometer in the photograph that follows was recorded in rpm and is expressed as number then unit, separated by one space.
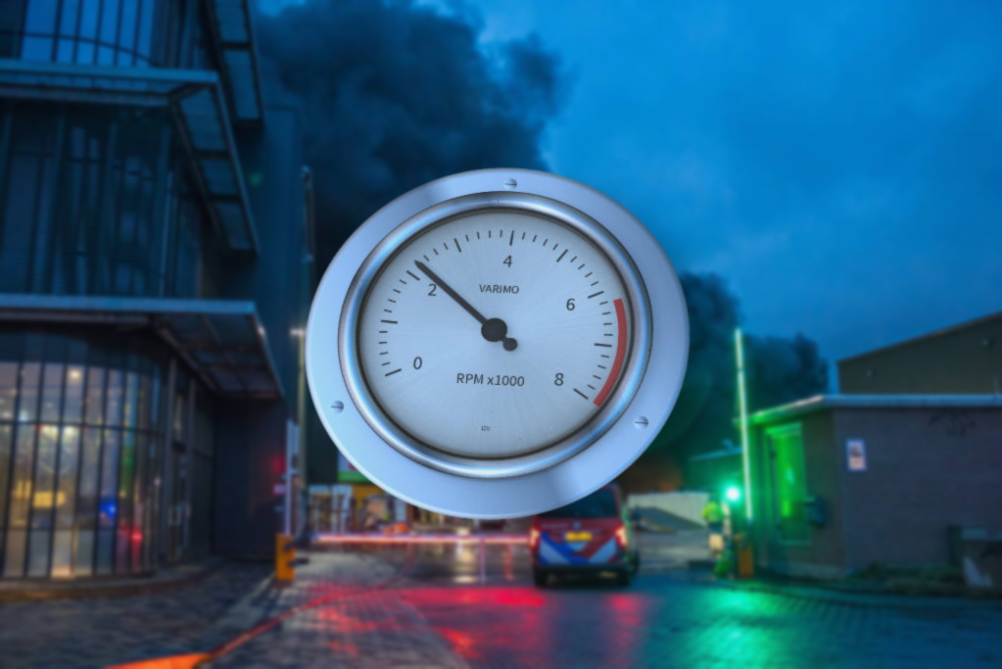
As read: 2200 rpm
